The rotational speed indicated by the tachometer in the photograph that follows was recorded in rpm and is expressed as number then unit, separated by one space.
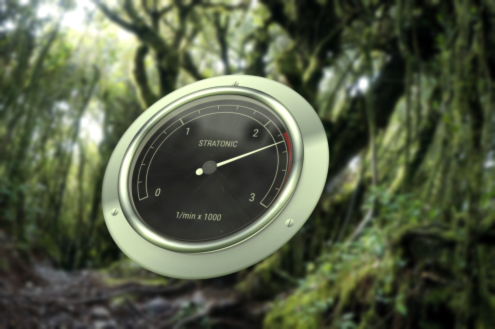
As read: 2300 rpm
